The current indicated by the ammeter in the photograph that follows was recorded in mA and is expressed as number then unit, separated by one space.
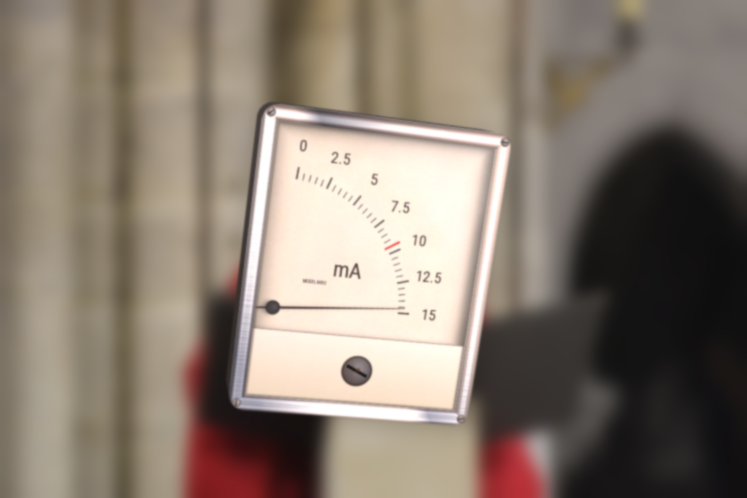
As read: 14.5 mA
